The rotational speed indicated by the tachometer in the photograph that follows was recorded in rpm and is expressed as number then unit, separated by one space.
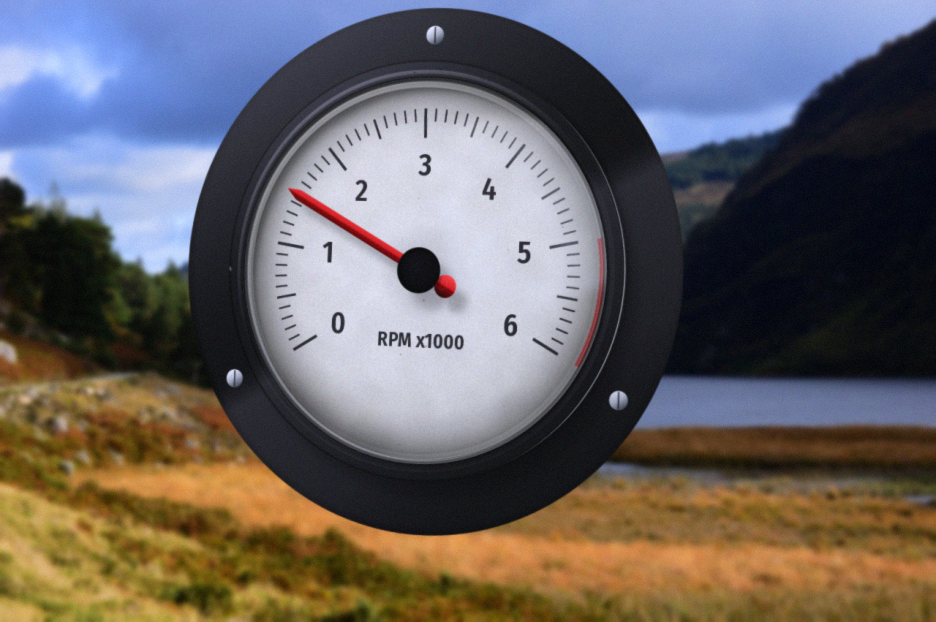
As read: 1500 rpm
